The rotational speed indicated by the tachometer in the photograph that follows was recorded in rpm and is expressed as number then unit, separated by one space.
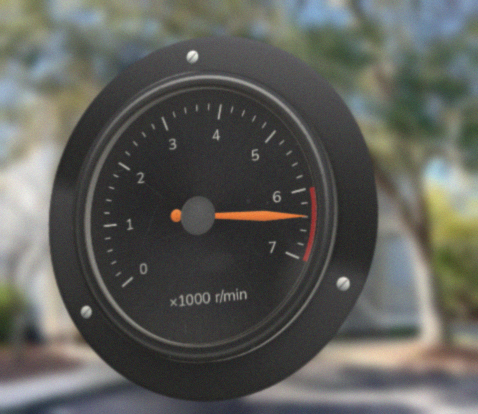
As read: 6400 rpm
